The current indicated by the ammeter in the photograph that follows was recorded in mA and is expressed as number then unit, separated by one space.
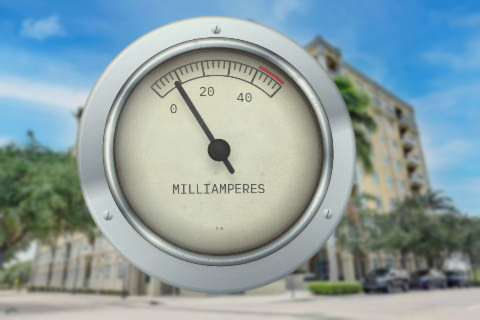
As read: 8 mA
